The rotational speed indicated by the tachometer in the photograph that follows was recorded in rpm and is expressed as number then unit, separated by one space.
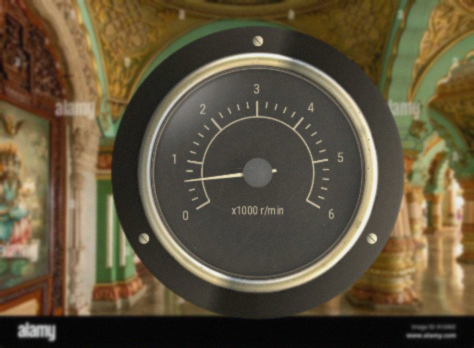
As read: 600 rpm
